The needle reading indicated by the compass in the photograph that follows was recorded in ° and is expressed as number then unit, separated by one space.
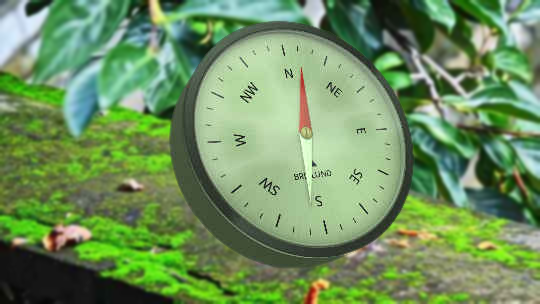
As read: 10 °
